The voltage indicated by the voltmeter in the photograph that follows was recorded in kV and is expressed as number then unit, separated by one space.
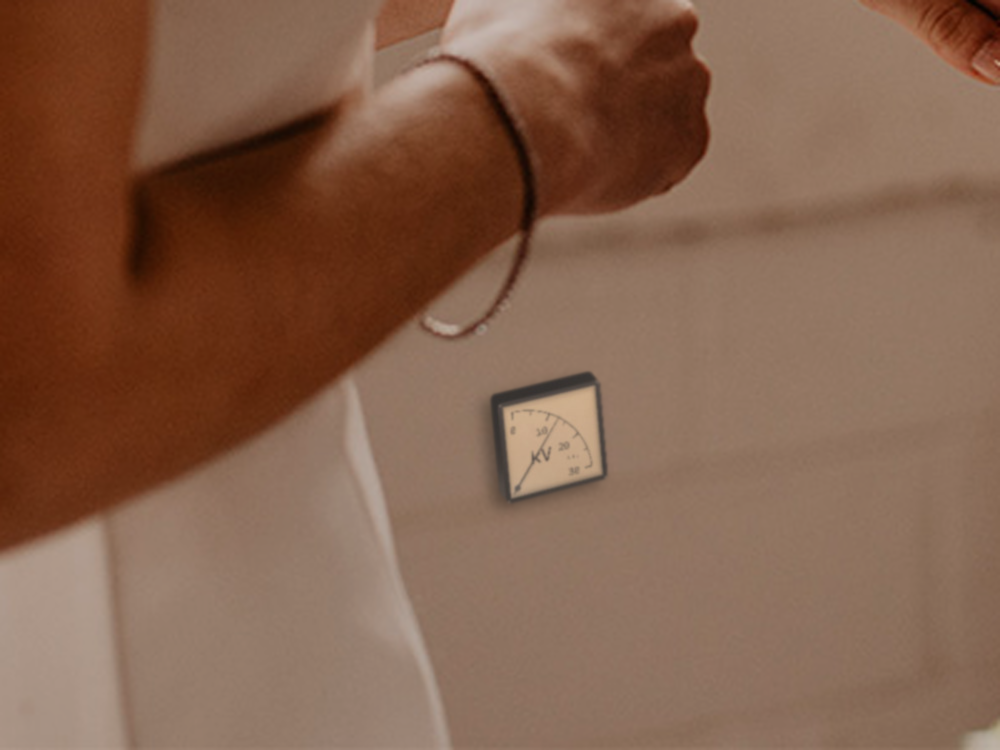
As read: 12.5 kV
